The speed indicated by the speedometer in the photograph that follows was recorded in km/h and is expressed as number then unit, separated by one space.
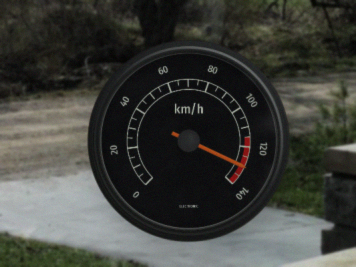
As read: 130 km/h
